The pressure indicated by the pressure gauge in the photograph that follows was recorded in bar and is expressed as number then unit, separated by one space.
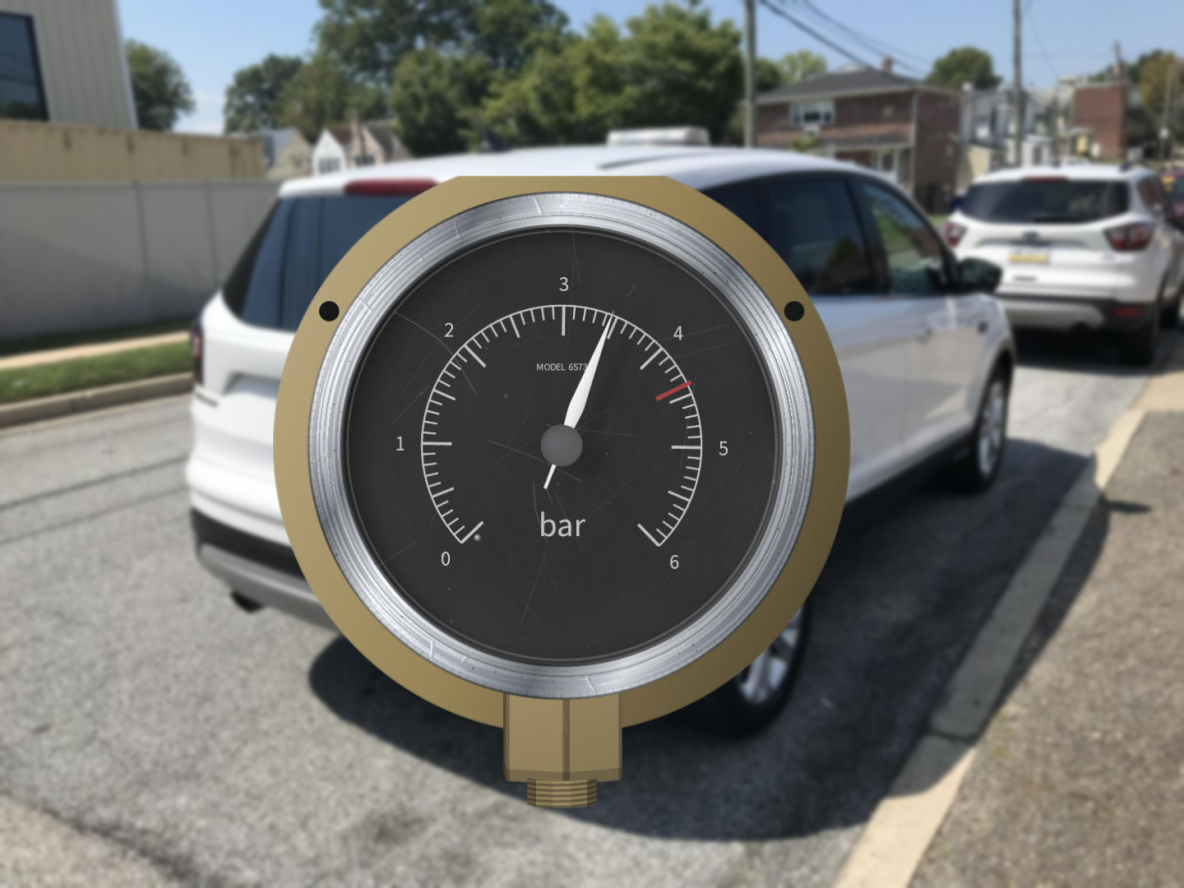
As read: 3.45 bar
